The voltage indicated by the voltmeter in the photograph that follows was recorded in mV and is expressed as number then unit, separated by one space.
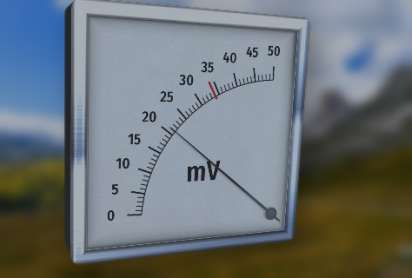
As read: 21 mV
